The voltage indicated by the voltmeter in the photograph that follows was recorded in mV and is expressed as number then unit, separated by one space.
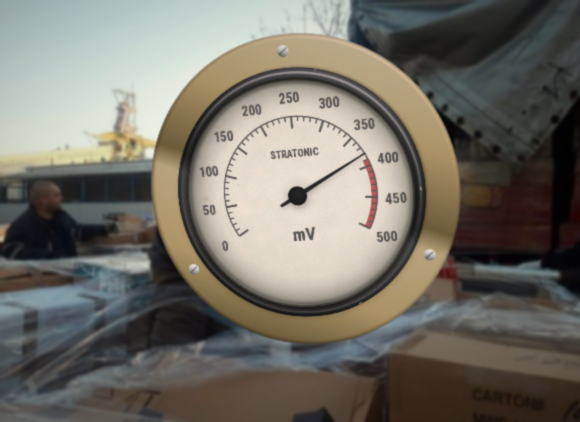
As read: 380 mV
